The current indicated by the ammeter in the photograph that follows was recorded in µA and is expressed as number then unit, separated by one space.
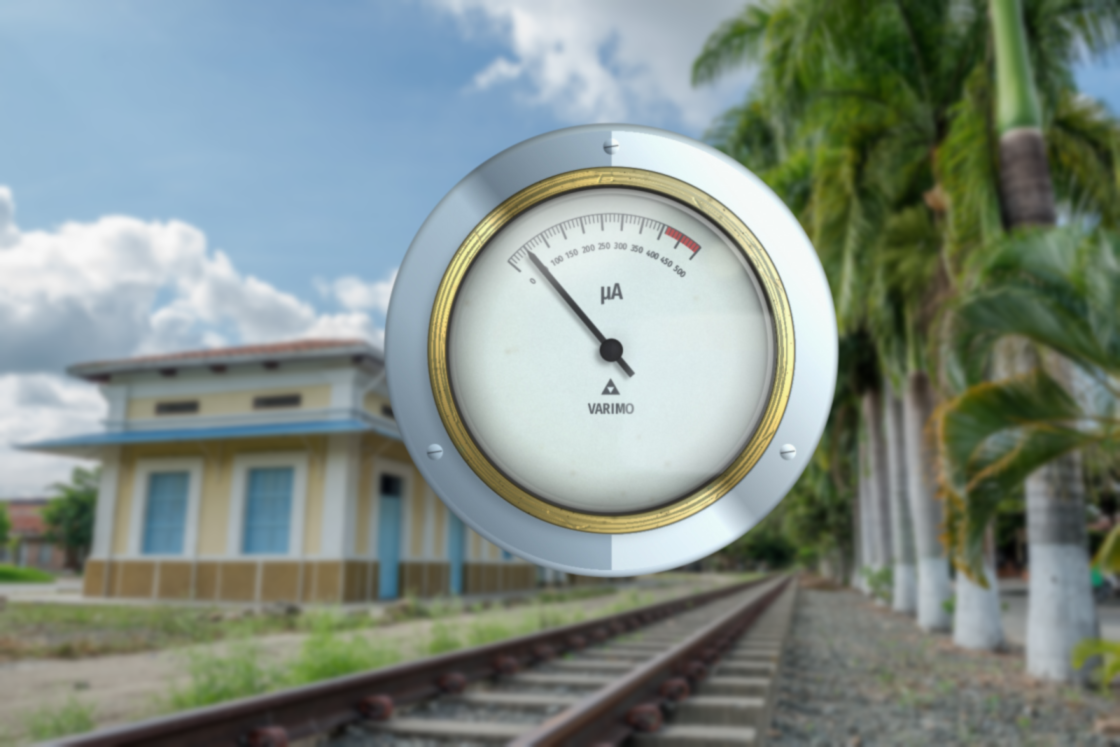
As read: 50 µA
